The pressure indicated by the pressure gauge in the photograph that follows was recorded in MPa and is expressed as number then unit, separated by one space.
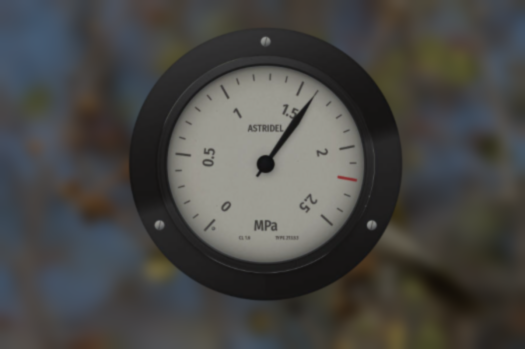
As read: 1.6 MPa
